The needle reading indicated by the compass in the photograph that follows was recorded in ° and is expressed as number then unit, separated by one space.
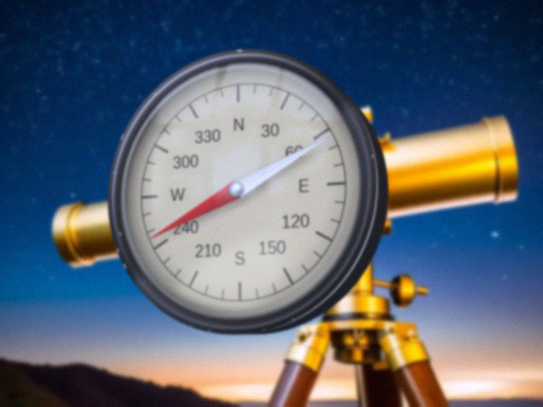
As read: 245 °
